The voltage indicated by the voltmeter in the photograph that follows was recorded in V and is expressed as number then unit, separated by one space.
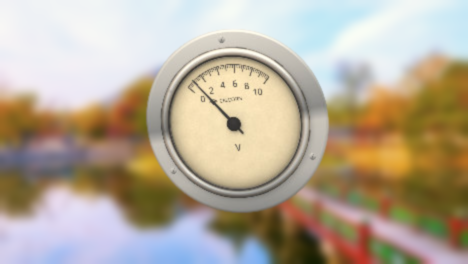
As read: 1 V
